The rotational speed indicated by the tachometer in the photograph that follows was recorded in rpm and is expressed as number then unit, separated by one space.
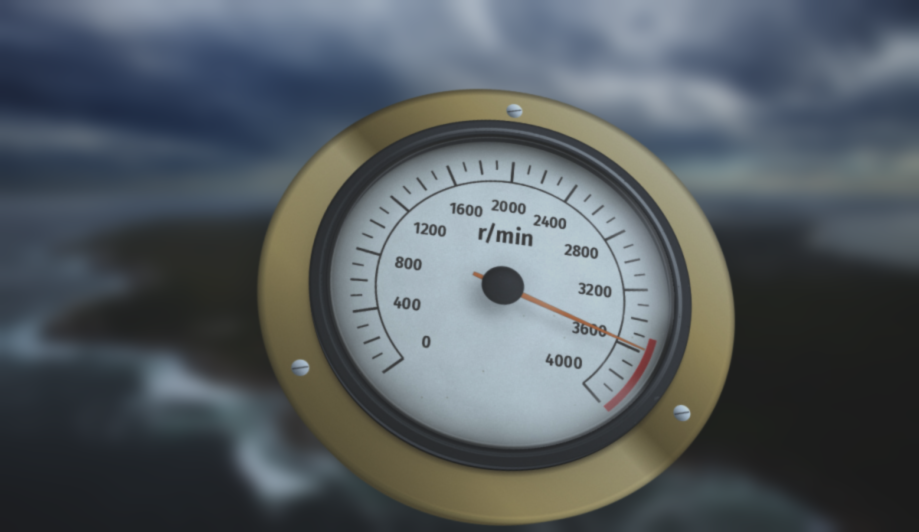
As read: 3600 rpm
